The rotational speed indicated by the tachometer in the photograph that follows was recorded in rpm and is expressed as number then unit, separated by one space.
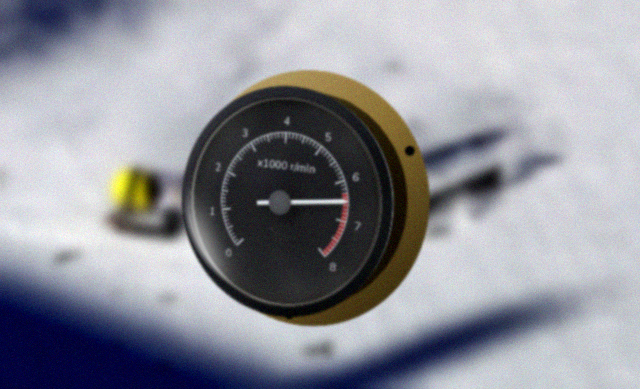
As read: 6500 rpm
